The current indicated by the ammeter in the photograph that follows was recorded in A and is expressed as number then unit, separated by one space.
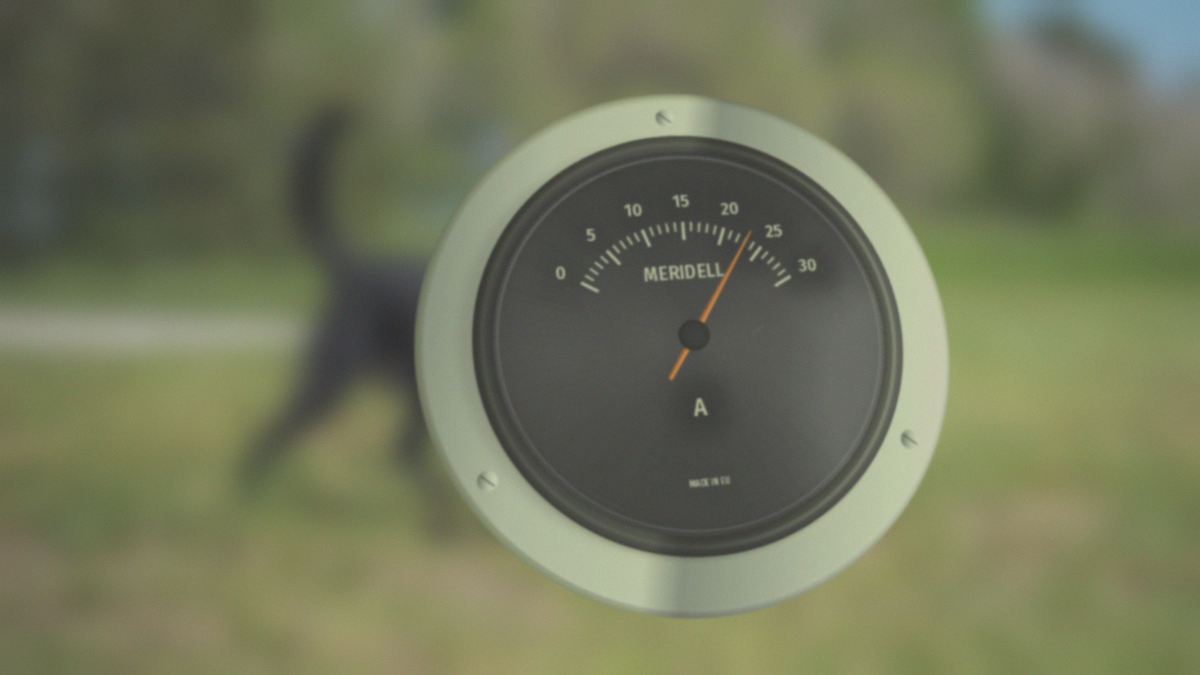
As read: 23 A
